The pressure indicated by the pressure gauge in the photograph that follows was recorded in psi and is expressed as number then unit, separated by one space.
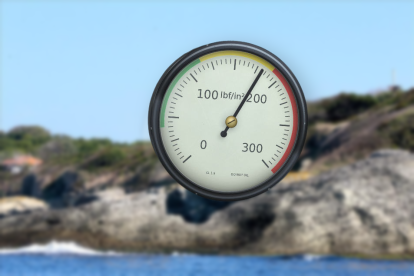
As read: 180 psi
